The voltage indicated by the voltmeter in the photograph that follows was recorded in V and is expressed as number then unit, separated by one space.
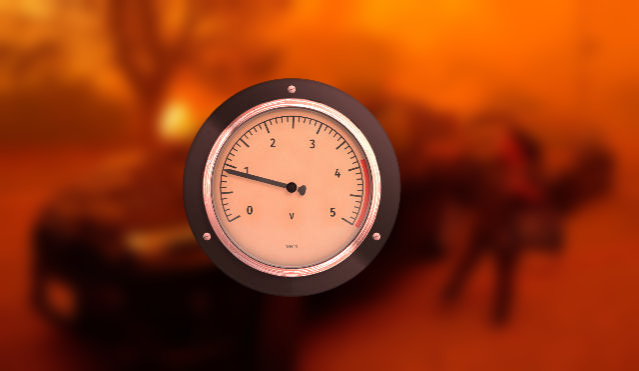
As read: 0.9 V
